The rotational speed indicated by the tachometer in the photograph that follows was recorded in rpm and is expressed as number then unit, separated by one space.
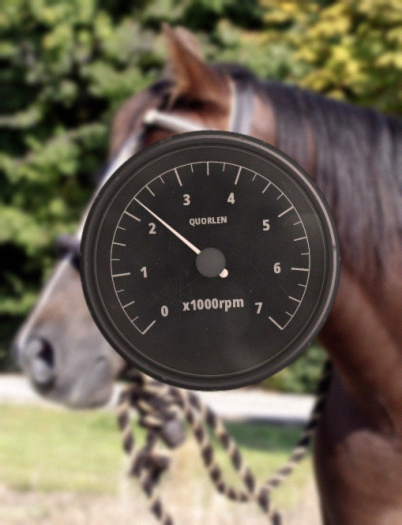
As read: 2250 rpm
